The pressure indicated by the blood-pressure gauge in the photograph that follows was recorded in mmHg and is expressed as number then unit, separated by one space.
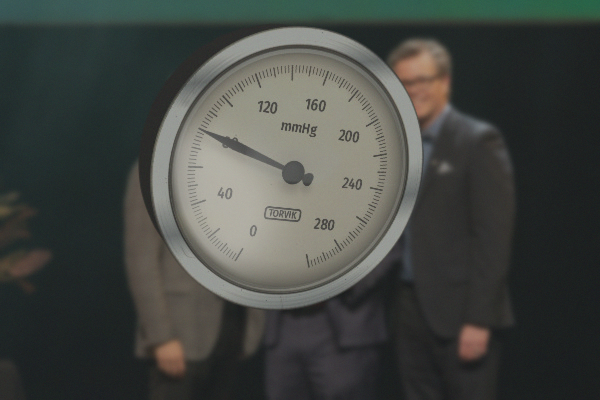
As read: 80 mmHg
